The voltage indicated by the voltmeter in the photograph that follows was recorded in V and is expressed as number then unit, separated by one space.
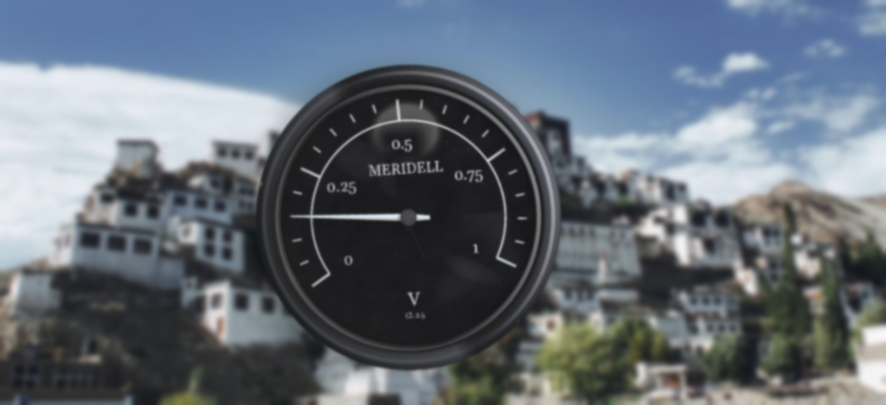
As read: 0.15 V
